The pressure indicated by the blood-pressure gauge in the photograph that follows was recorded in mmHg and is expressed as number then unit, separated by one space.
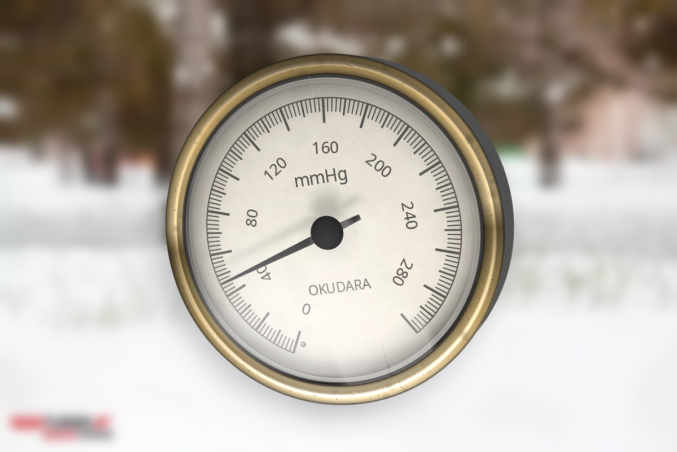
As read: 46 mmHg
